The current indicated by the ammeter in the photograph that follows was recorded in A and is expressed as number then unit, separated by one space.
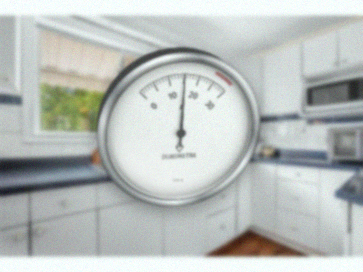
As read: 15 A
